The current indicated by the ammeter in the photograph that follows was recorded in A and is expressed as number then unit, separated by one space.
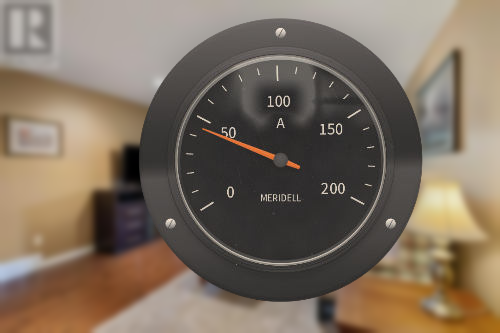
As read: 45 A
